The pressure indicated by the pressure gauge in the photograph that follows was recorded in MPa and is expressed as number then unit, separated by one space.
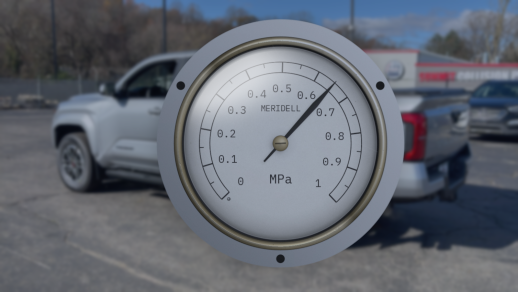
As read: 0.65 MPa
